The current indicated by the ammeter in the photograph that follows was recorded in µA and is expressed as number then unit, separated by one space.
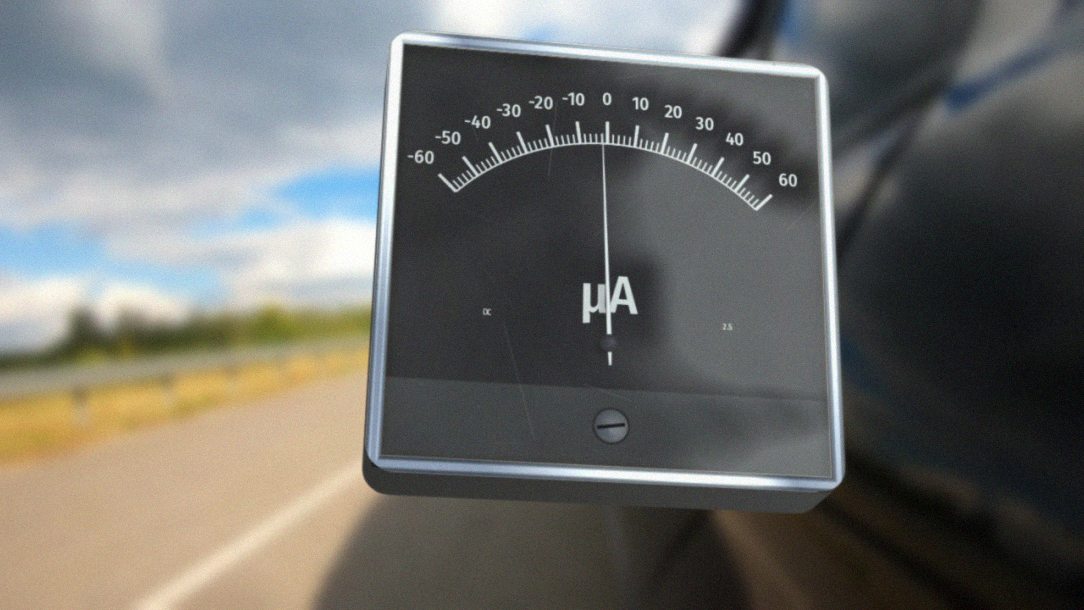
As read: -2 µA
